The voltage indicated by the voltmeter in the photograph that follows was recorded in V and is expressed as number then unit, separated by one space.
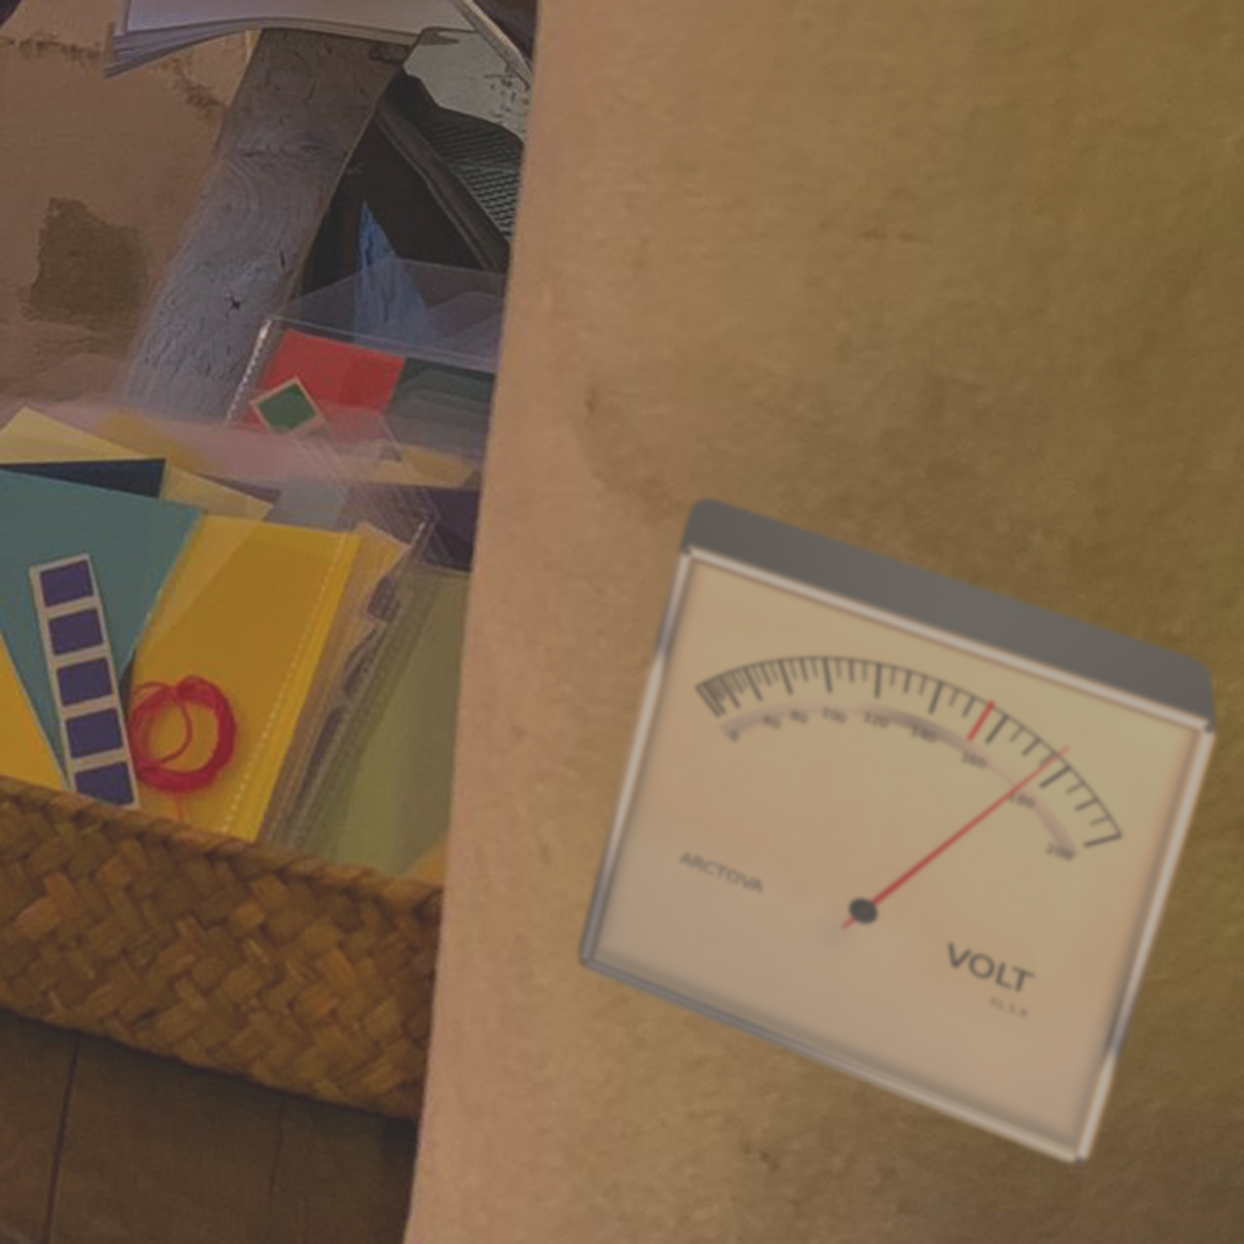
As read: 175 V
